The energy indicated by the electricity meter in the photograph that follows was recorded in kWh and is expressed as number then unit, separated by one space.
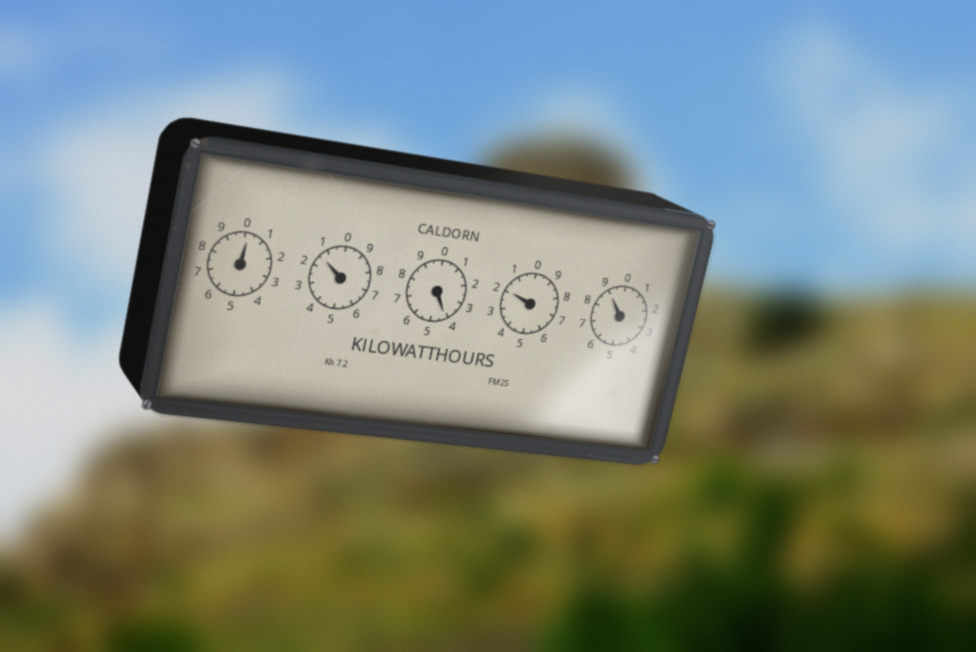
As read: 1419 kWh
